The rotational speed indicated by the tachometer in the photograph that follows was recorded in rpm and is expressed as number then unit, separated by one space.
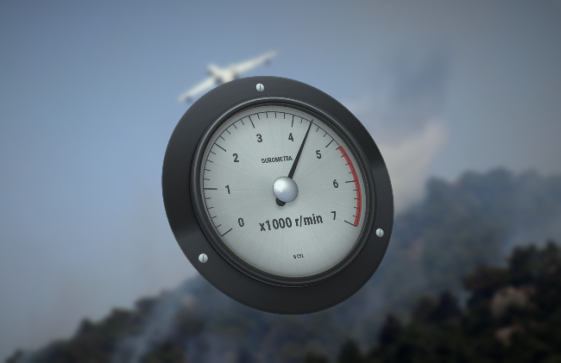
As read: 4400 rpm
